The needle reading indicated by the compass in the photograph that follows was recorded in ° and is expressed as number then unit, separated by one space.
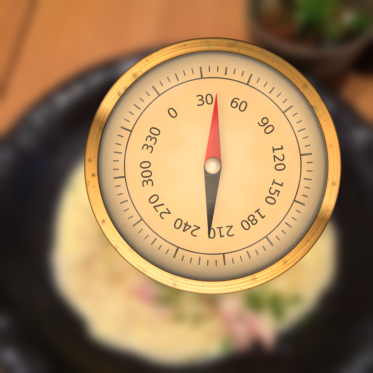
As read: 40 °
